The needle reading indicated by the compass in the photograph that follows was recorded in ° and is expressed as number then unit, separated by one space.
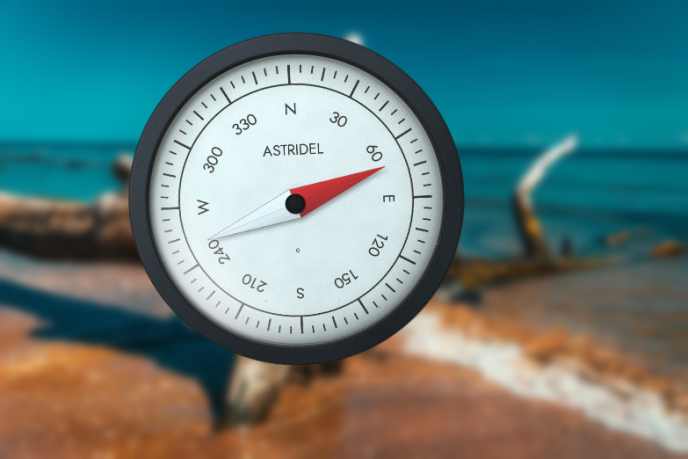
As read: 70 °
